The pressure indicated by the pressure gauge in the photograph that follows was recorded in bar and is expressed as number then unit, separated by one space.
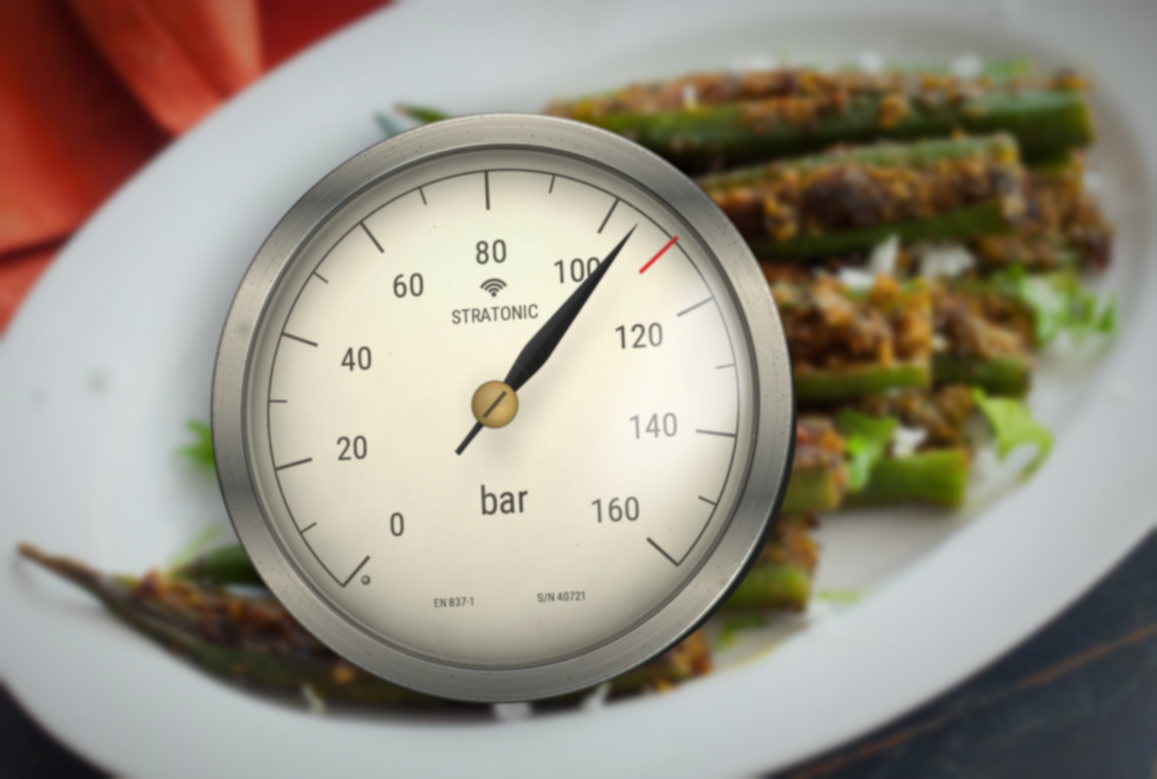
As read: 105 bar
